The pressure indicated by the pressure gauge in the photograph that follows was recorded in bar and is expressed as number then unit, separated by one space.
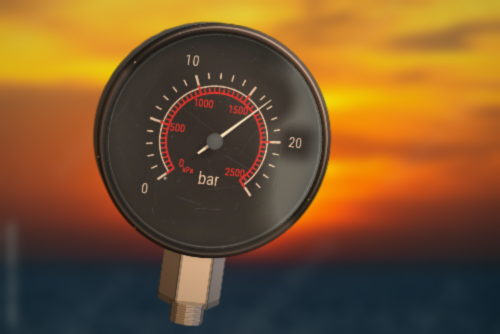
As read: 16.5 bar
